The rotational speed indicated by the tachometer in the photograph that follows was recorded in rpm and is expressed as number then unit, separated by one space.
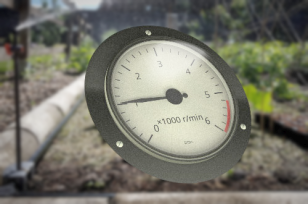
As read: 1000 rpm
